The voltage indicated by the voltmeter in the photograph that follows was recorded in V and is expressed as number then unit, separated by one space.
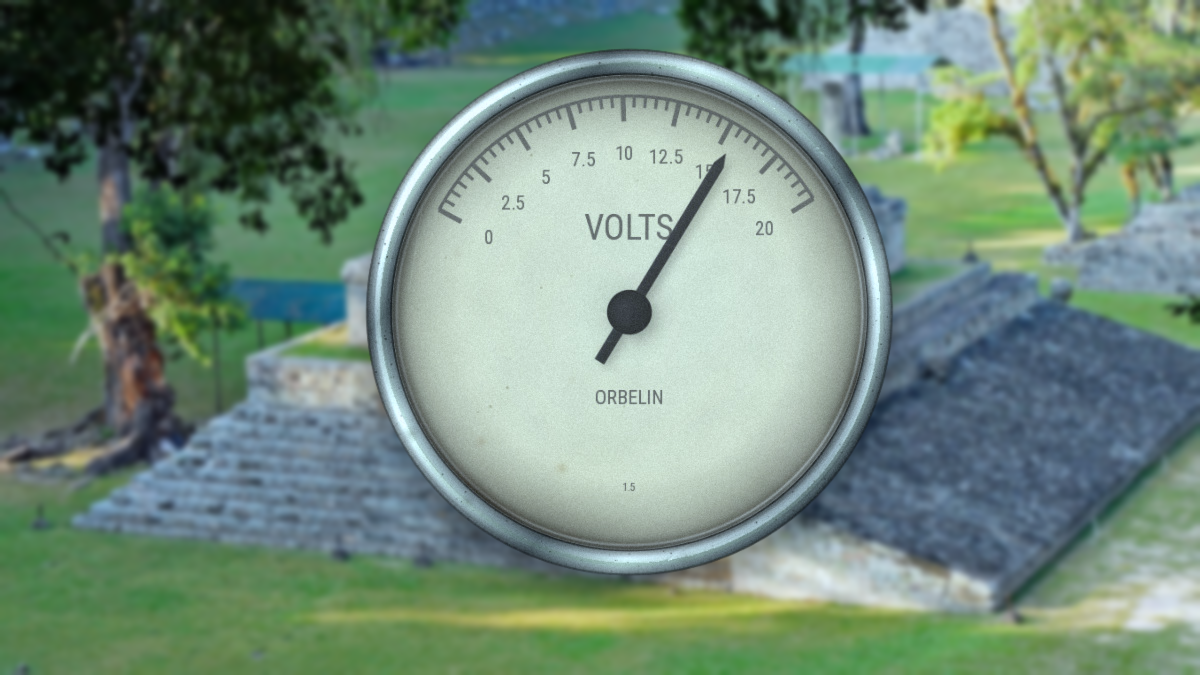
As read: 15.5 V
